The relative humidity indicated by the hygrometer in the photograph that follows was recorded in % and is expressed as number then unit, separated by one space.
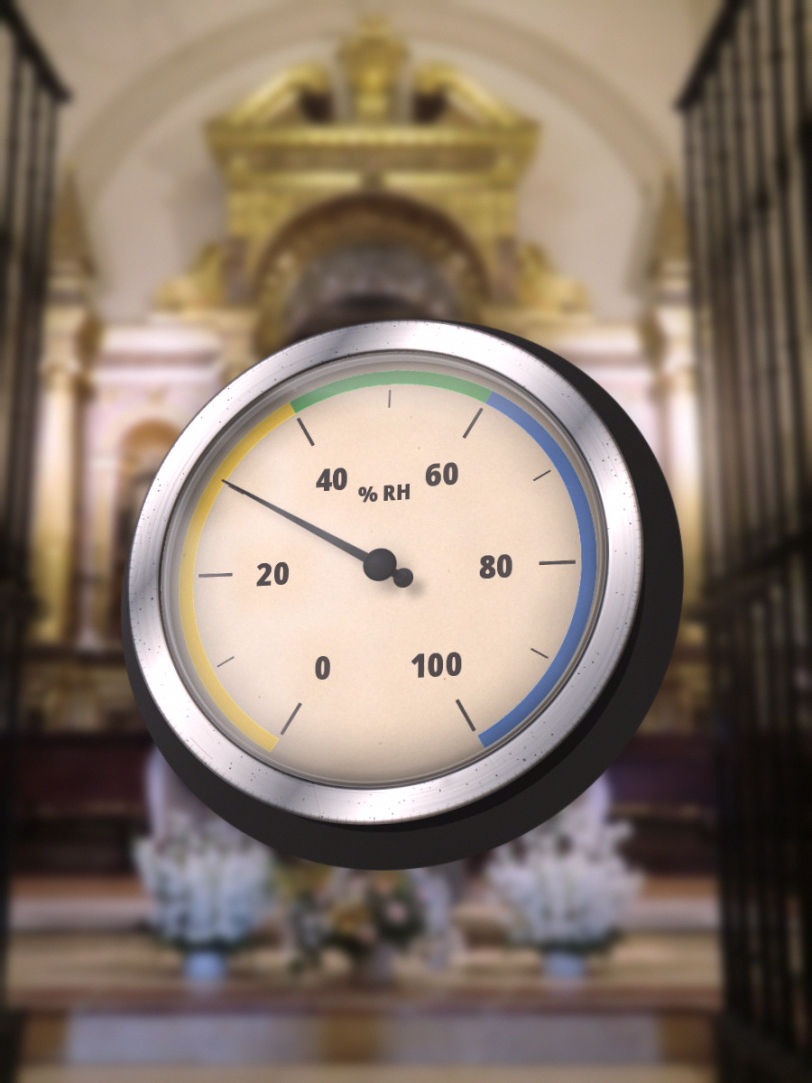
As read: 30 %
